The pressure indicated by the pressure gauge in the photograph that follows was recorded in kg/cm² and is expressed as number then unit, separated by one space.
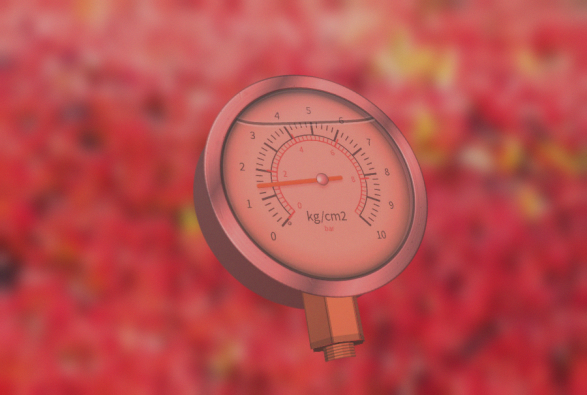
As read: 1.4 kg/cm²
